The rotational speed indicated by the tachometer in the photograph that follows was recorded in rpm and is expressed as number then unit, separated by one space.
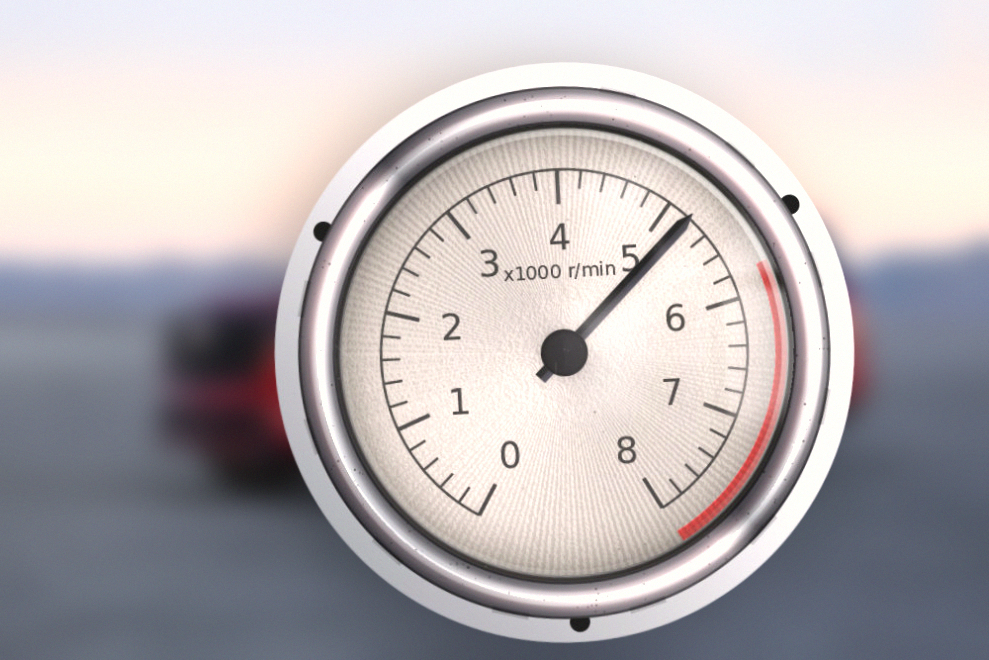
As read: 5200 rpm
